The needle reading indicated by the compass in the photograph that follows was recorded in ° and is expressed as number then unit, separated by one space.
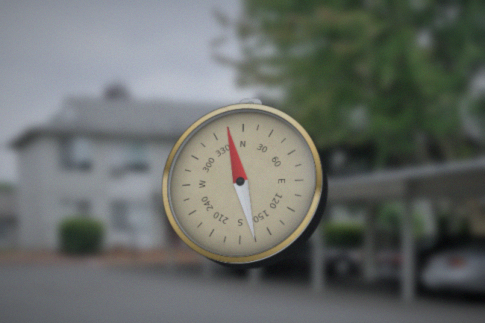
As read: 345 °
